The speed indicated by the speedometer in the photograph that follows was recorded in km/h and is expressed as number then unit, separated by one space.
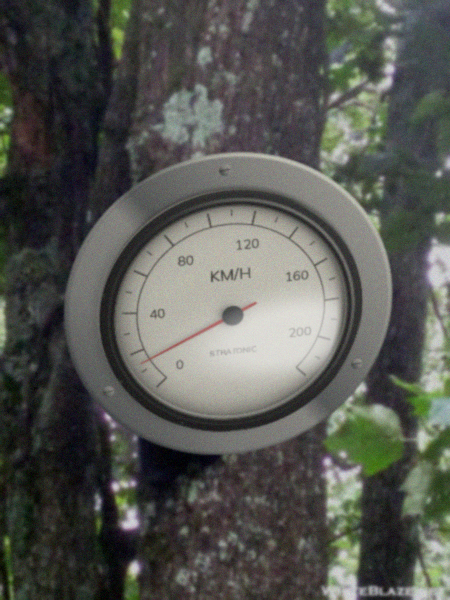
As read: 15 km/h
